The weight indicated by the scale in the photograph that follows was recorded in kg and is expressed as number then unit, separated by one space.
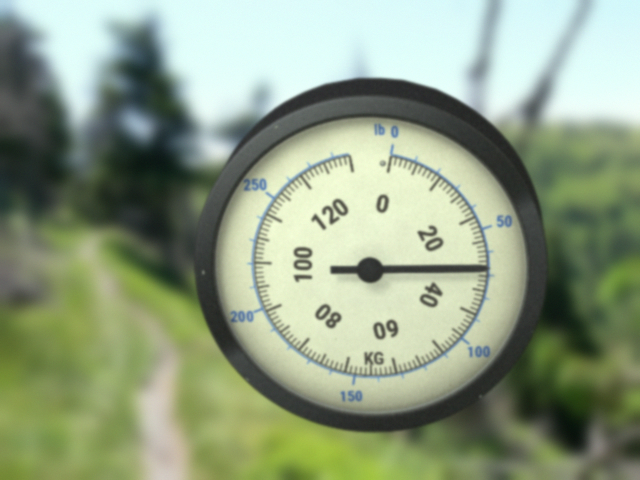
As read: 30 kg
